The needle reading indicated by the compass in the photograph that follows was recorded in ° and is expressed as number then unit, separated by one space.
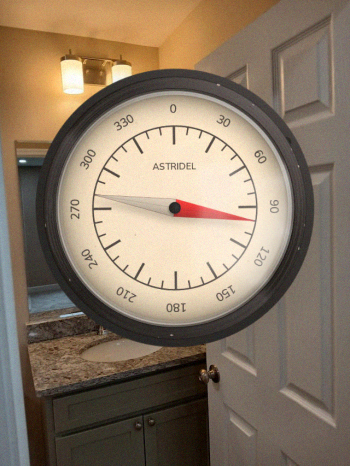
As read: 100 °
